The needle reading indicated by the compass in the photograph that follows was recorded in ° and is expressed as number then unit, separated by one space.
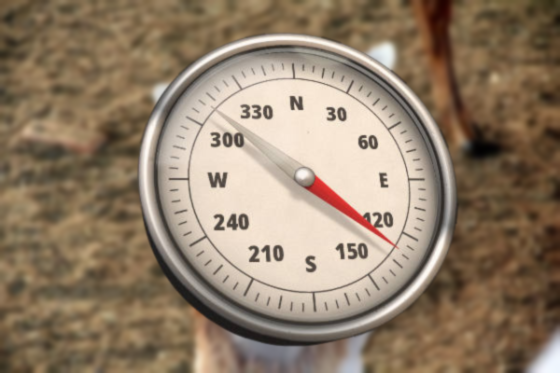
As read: 130 °
